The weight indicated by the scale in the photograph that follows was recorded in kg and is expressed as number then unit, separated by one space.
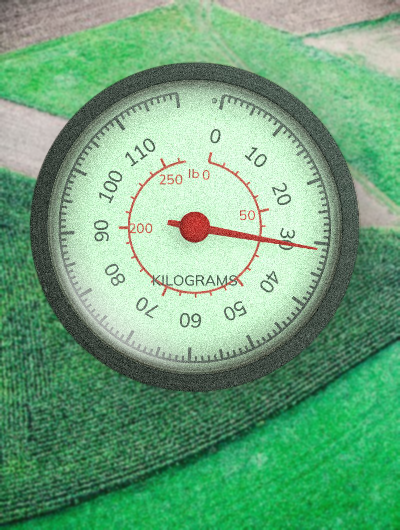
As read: 31 kg
